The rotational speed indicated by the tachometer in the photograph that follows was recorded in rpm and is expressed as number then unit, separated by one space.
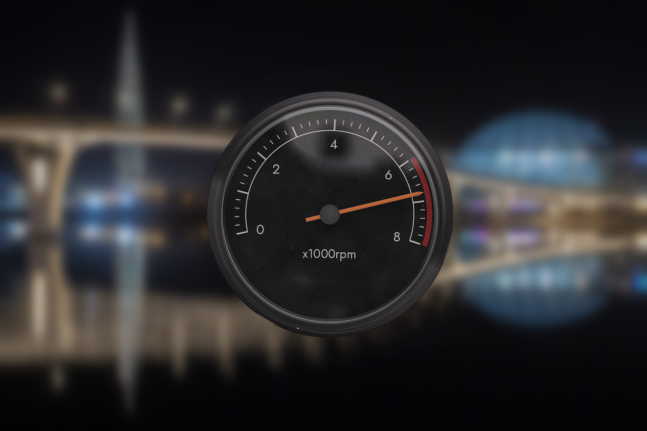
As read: 6800 rpm
